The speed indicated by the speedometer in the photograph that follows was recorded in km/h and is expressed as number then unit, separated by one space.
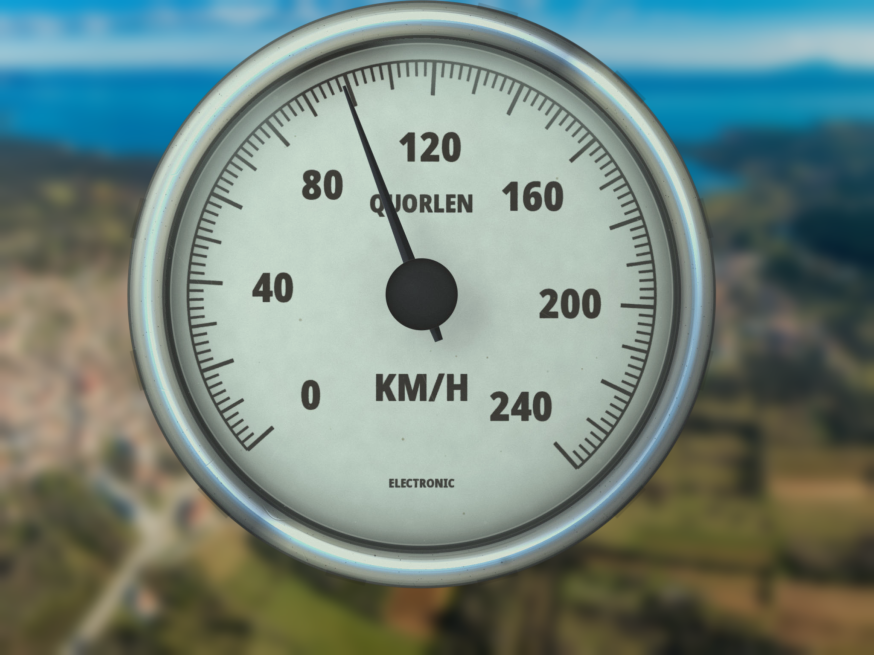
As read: 99 km/h
